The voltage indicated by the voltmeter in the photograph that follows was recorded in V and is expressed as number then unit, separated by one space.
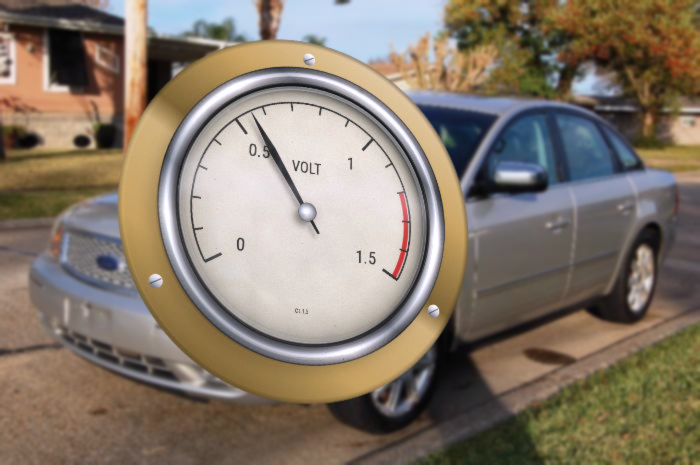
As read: 0.55 V
